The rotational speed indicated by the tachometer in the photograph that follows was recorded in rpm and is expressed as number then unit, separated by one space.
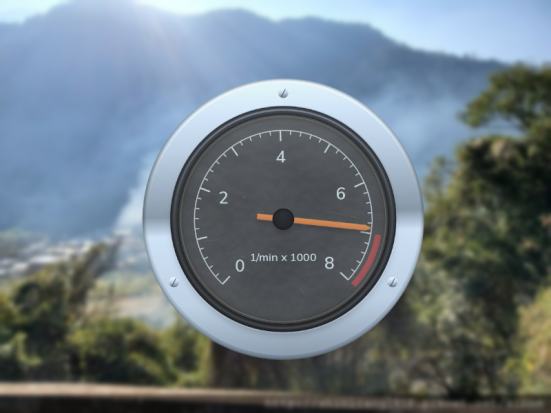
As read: 6900 rpm
